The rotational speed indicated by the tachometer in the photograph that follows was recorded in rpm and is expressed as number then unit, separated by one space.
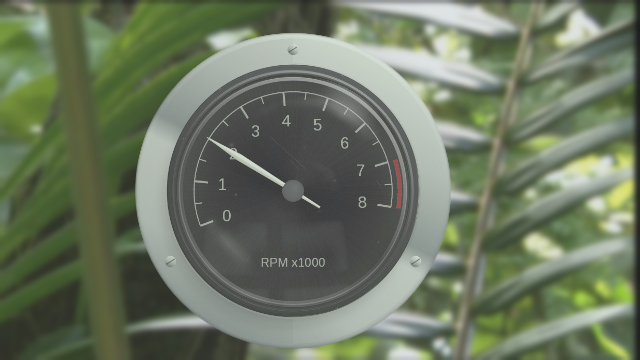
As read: 2000 rpm
